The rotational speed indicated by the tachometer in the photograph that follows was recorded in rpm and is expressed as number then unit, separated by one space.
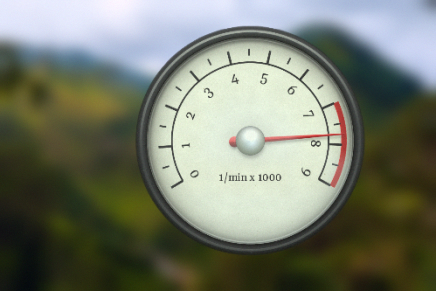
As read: 7750 rpm
